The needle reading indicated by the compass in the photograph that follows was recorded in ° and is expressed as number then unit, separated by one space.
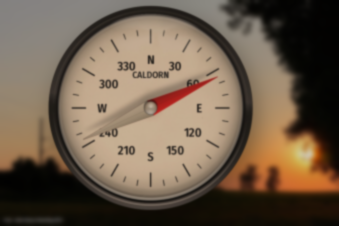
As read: 65 °
